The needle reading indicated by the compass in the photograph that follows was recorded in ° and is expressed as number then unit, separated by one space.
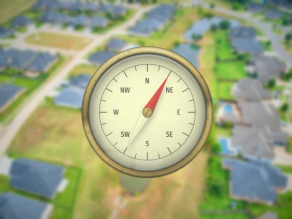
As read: 30 °
